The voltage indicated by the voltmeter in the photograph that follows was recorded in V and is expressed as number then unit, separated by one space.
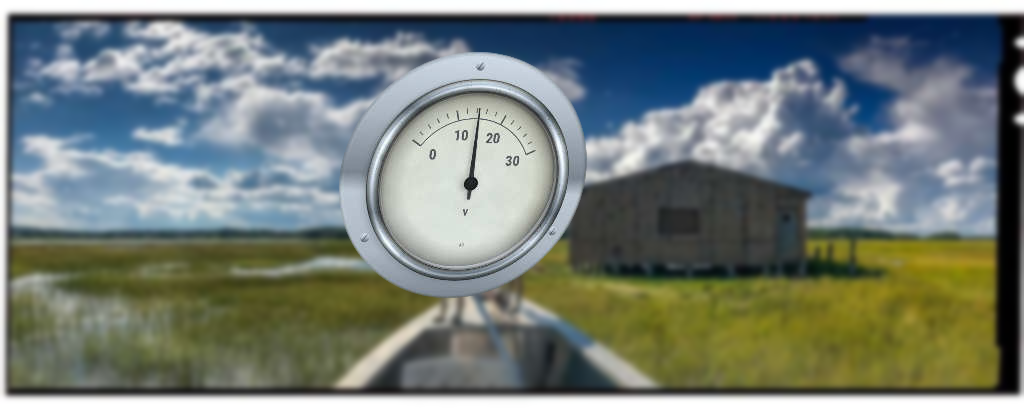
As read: 14 V
